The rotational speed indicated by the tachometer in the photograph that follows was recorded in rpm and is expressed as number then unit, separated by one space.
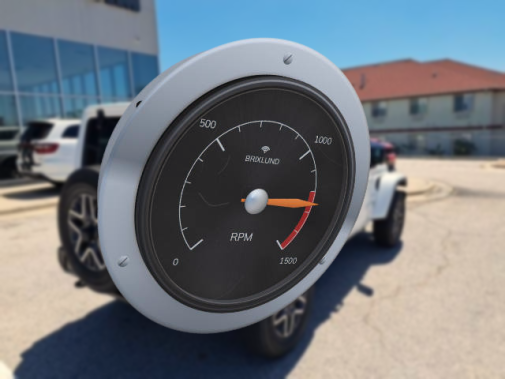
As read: 1250 rpm
